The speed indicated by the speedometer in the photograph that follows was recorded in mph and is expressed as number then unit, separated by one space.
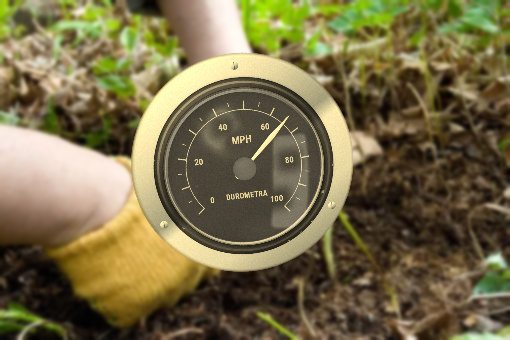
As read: 65 mph
